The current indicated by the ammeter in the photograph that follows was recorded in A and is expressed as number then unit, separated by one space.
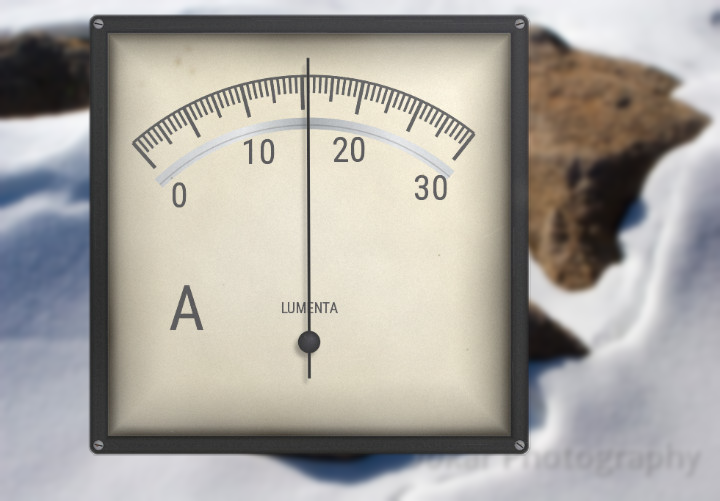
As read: 15.5 A
